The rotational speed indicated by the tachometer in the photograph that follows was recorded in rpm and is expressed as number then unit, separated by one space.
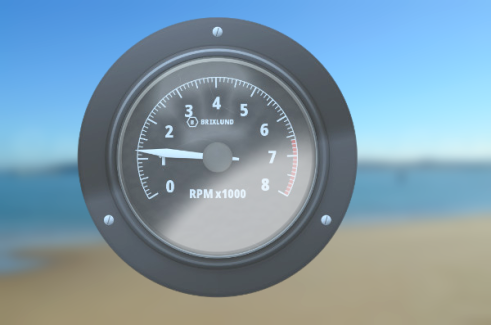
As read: 1200 rpm
